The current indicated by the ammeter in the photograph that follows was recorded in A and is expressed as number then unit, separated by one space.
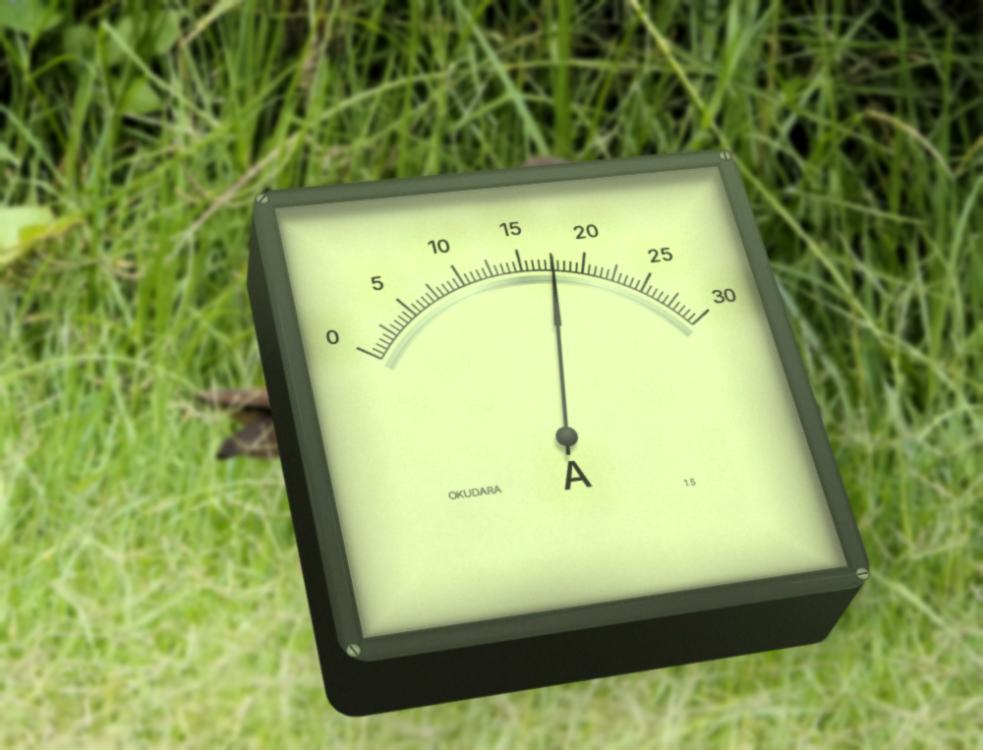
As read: 17.5 A
